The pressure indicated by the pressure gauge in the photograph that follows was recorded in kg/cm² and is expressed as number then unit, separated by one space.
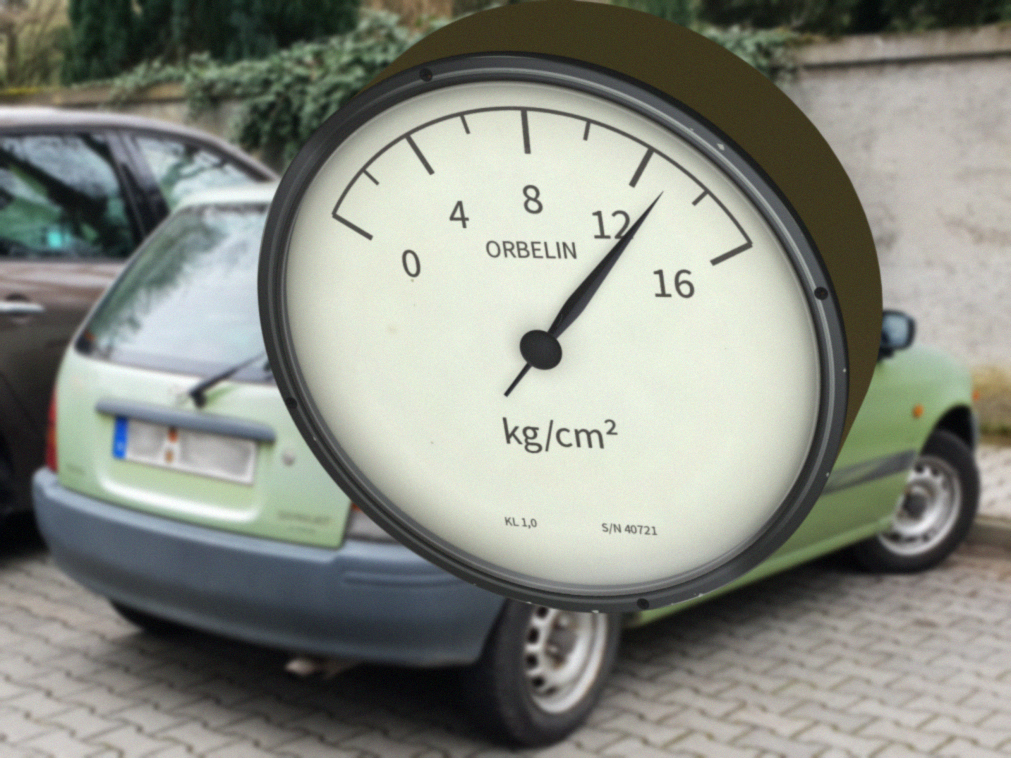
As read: 13 kg/cm²
